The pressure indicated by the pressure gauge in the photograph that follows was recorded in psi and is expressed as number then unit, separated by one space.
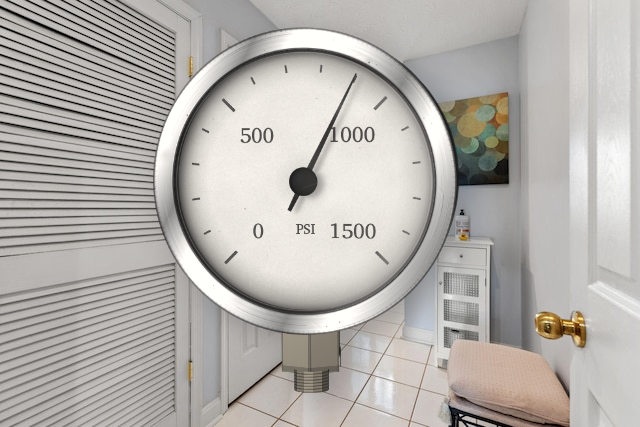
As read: 900 psi
